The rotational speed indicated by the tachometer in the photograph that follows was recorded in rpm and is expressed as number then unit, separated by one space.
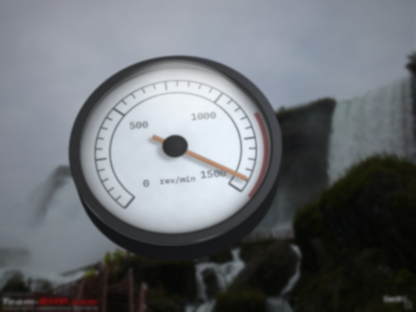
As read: 1450 rpm
